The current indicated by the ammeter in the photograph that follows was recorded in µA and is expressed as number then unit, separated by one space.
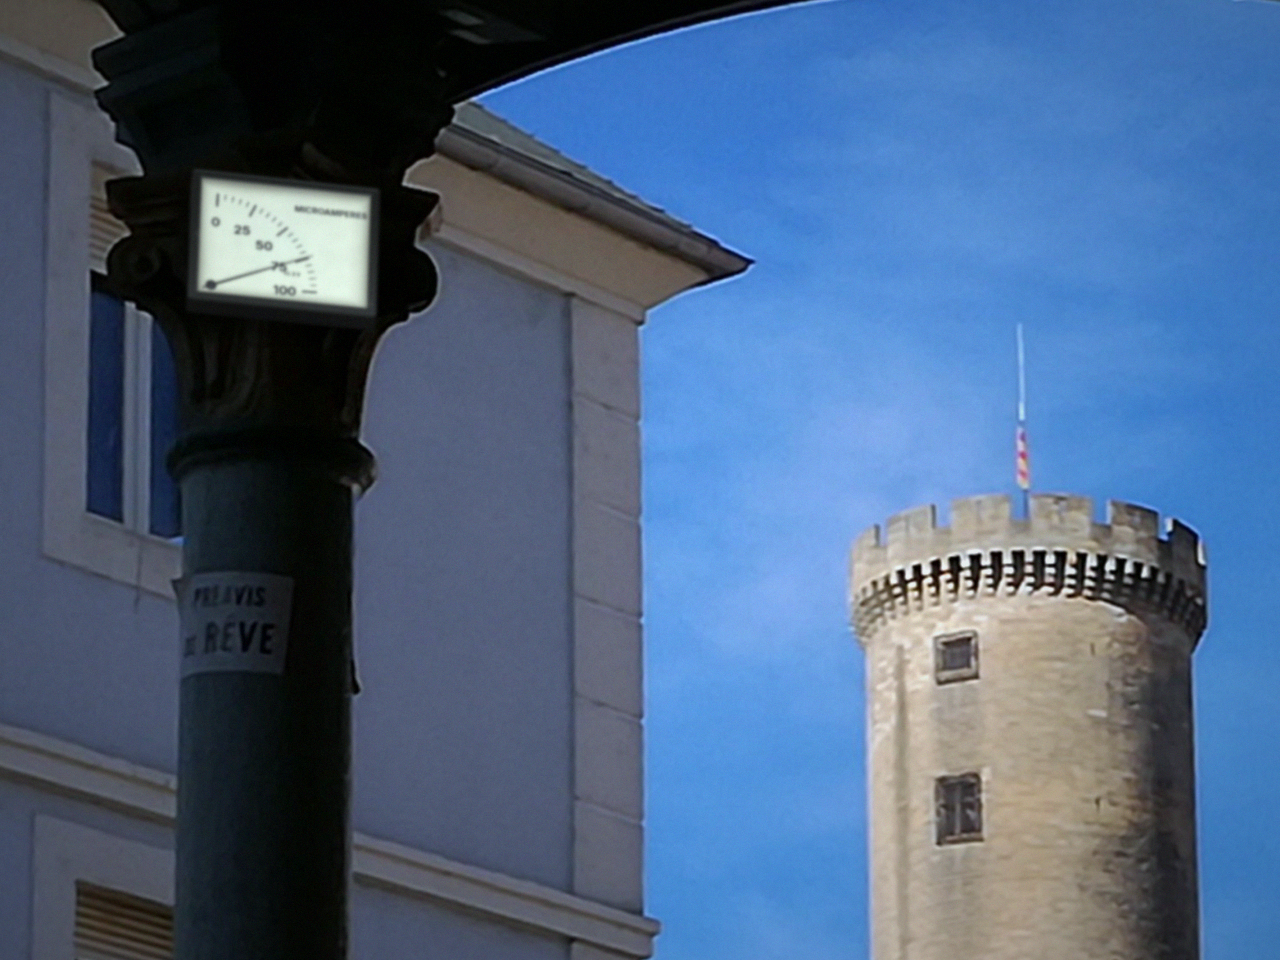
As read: 75 µA
